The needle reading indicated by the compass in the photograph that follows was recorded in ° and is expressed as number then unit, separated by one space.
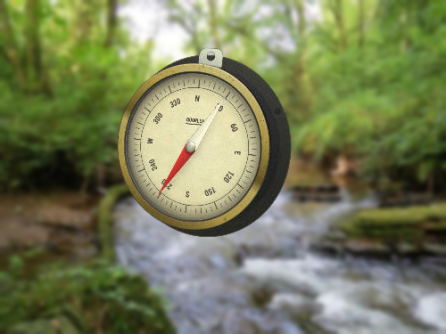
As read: 210 °
